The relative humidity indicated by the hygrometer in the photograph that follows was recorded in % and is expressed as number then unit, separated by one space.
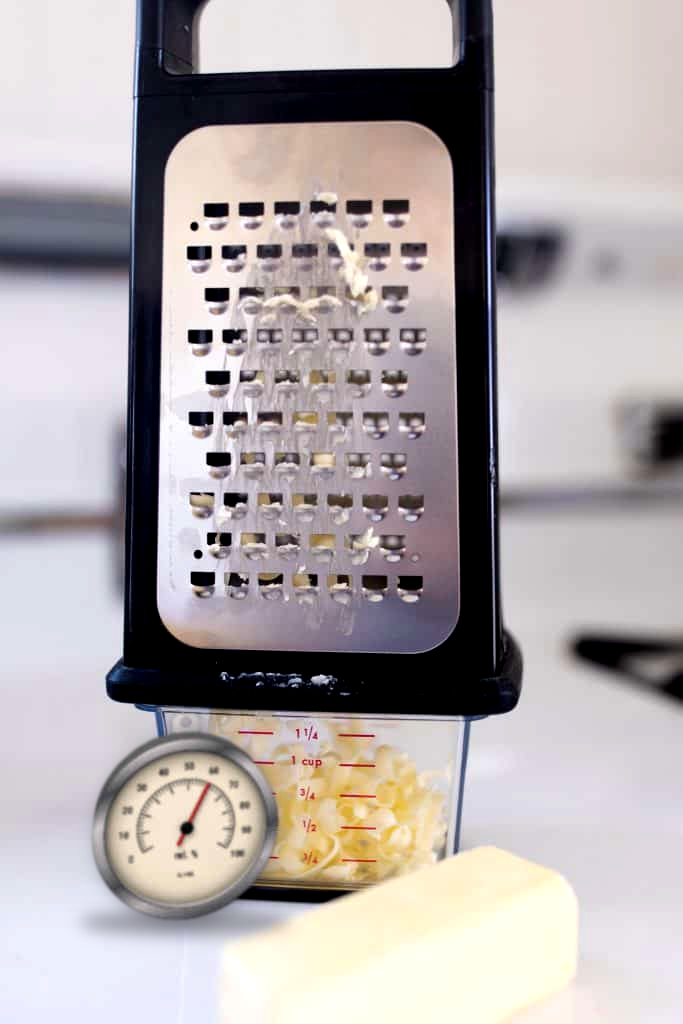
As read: 60 %
